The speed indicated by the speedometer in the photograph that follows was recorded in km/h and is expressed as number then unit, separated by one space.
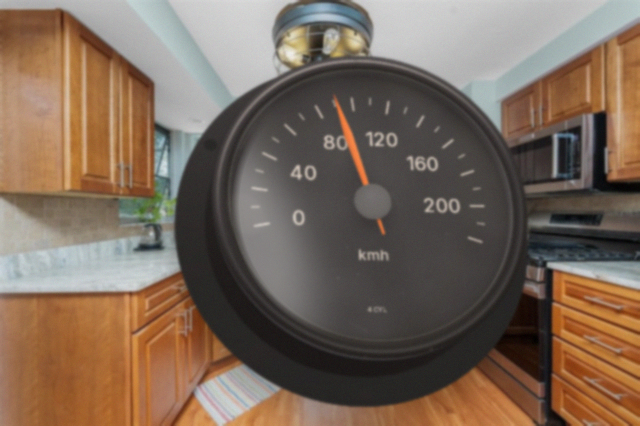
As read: 90 km/h
